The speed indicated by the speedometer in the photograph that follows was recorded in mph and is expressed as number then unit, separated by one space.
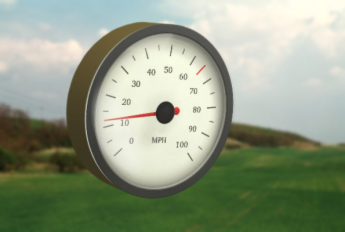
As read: 12.5 mph
